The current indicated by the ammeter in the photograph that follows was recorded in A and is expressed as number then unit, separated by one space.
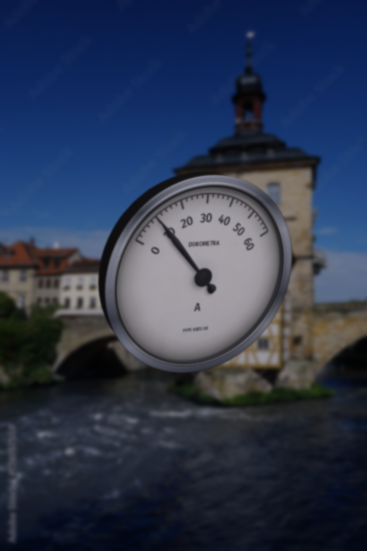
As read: 10 A
